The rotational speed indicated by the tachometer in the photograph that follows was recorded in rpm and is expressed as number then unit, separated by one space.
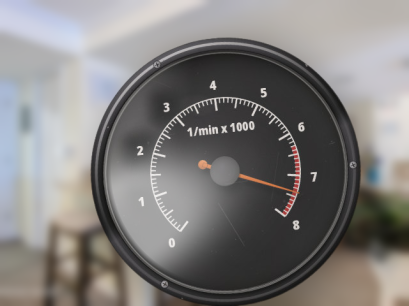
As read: 7400 rpm
